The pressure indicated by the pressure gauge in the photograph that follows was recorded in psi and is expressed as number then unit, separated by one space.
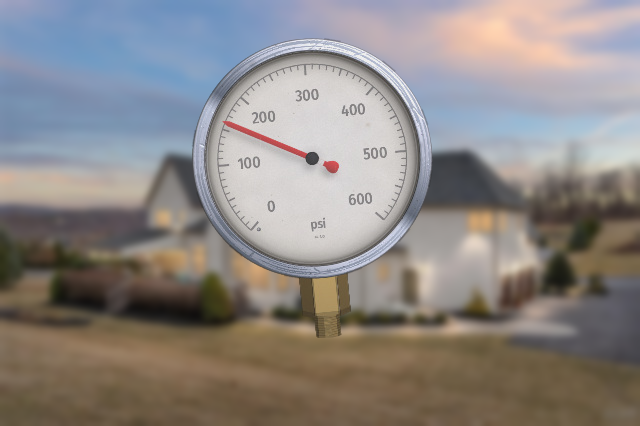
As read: 160 psi
